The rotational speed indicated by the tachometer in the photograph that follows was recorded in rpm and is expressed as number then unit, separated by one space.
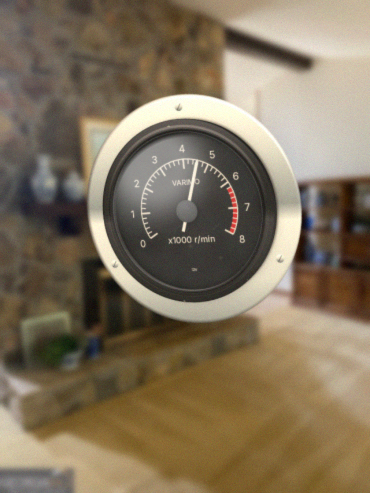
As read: 4600 rpm
